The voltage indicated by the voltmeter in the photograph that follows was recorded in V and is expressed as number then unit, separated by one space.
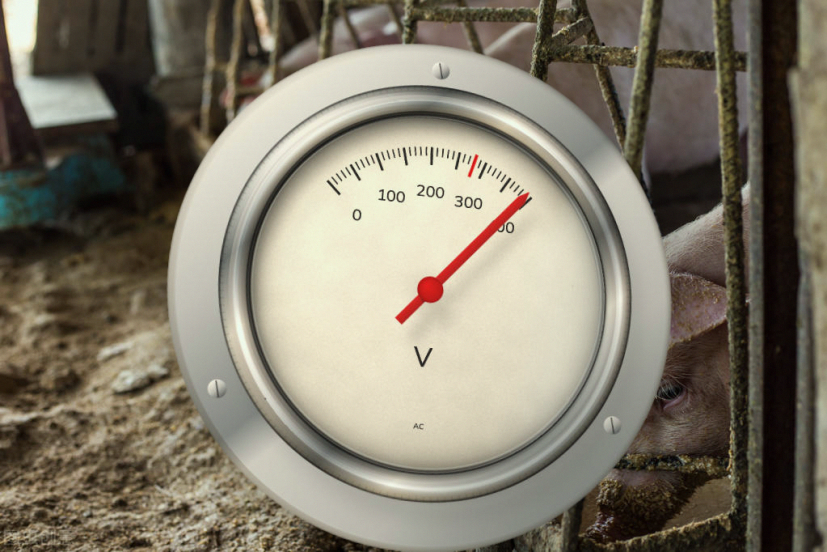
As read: 390 V
